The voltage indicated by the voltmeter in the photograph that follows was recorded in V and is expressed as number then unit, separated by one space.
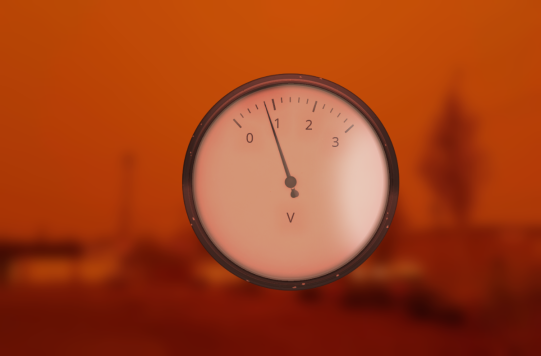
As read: 0.8 V
